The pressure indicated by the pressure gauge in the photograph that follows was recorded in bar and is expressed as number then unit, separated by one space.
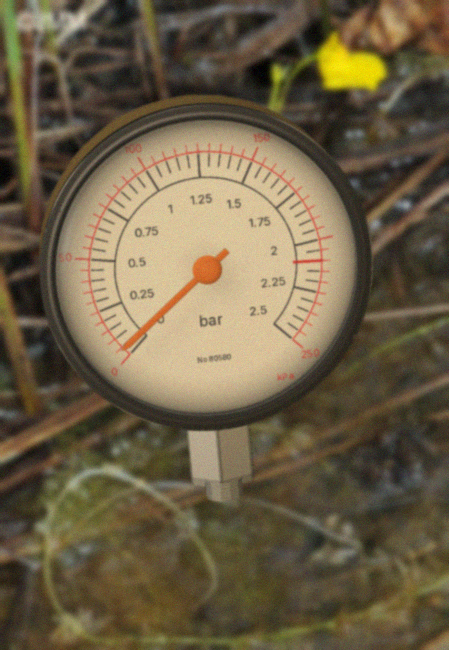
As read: 0.05 bar
